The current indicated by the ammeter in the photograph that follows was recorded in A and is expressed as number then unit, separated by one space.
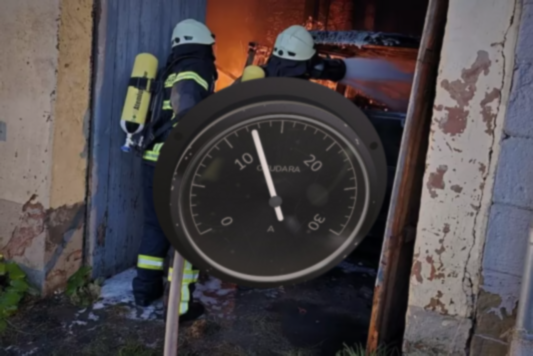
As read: 12.5 A
